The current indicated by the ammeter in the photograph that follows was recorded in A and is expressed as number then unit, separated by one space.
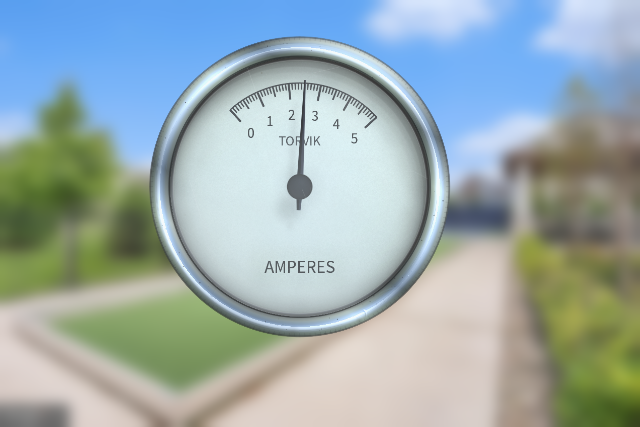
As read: 2.5 A
